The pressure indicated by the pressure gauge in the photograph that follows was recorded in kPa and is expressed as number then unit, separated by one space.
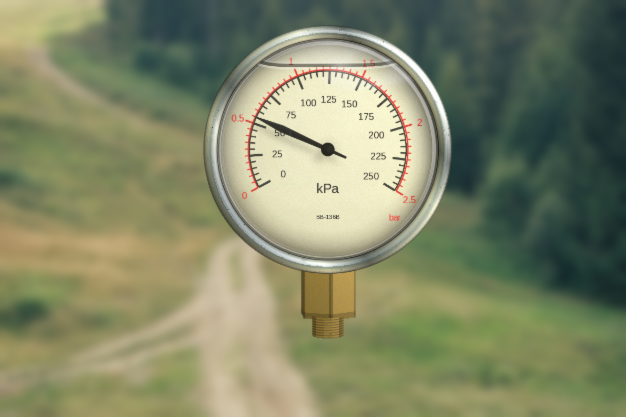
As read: 55 kPa
